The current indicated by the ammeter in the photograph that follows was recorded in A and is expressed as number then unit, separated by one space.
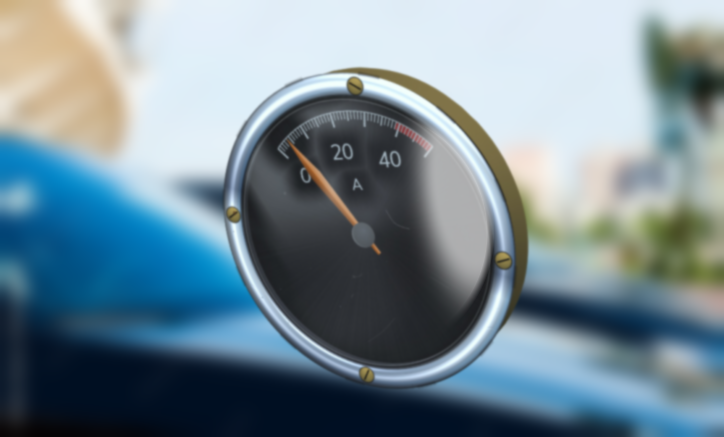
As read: 5 A
